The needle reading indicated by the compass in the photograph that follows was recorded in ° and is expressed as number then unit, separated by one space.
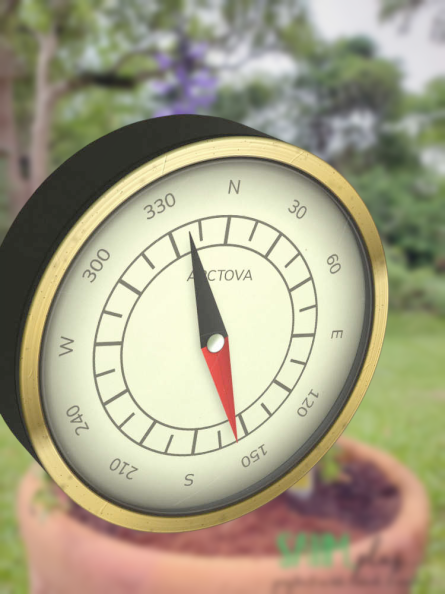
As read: 157.5 °
